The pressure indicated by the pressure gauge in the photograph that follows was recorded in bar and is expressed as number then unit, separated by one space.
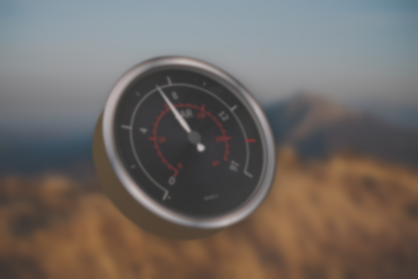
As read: 7 bar
